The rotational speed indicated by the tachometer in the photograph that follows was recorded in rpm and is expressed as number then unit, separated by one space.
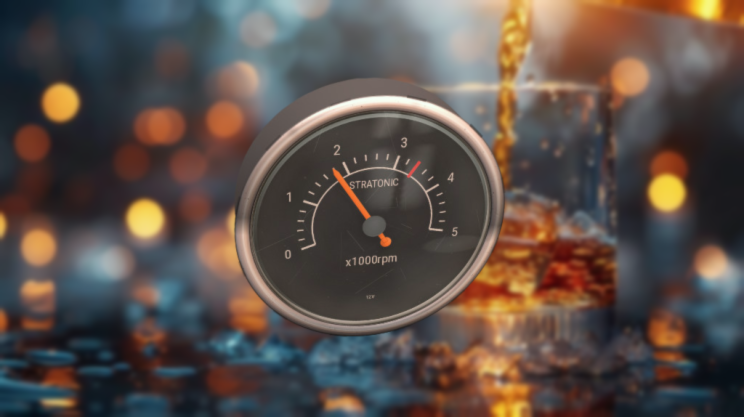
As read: 1800 rpm
